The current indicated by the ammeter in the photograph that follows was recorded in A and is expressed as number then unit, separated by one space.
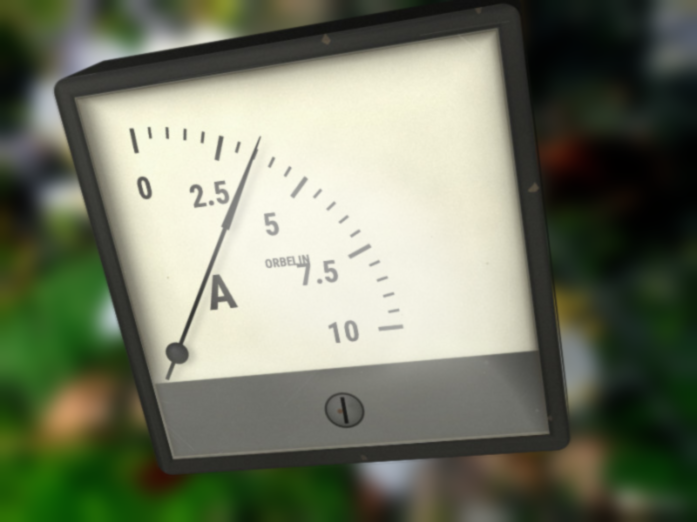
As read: 3.5 A
